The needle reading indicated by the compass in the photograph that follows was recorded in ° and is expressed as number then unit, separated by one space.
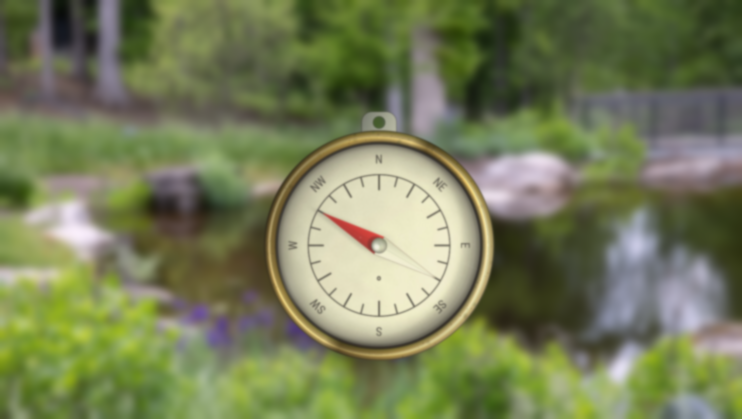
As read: 300 °
